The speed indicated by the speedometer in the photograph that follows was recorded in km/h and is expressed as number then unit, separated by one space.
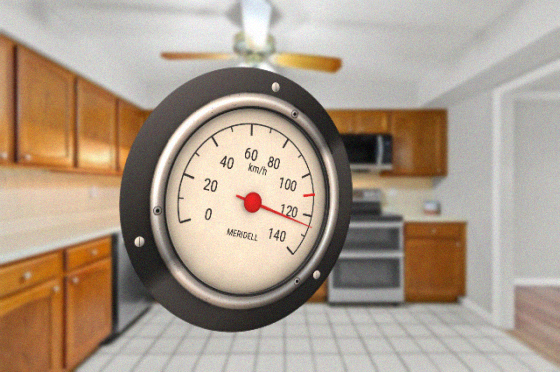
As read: 125 km/h
